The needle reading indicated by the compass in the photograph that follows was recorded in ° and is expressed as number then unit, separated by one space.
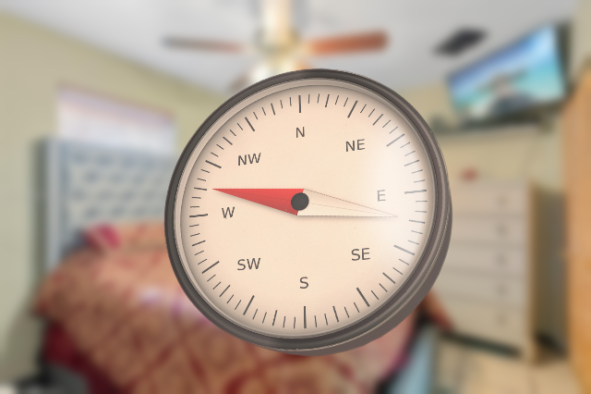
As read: 285 °
